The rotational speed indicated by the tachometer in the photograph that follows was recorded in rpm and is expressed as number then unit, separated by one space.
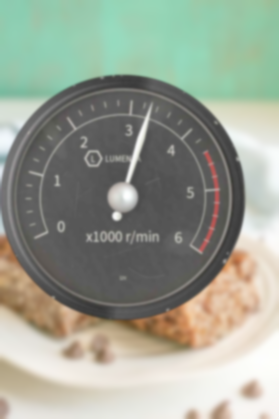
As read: 3300 rpm
